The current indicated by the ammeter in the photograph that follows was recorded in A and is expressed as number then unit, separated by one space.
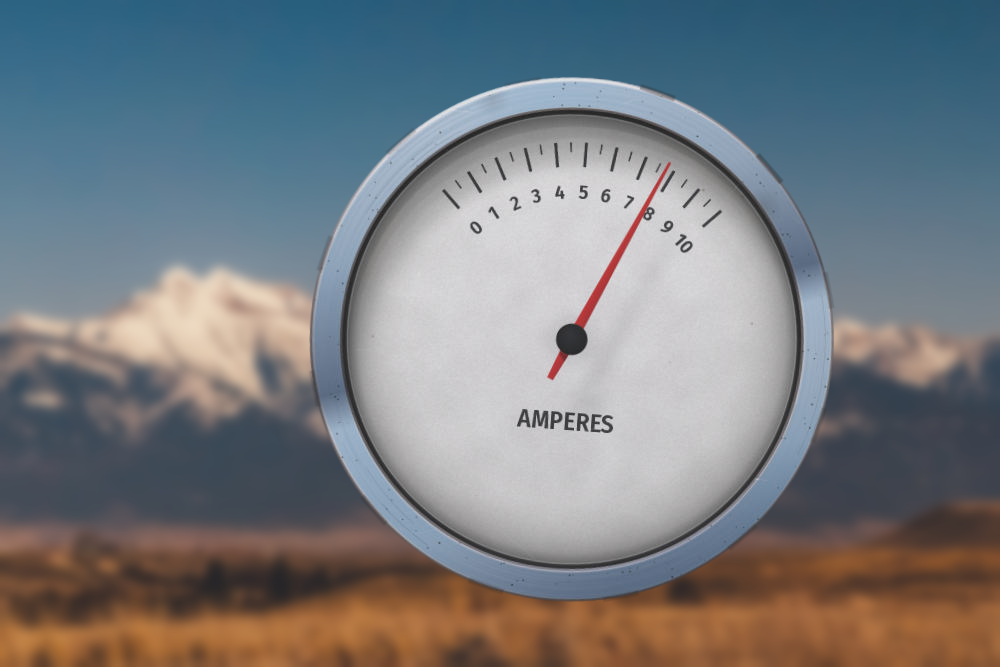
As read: 7.75 A
